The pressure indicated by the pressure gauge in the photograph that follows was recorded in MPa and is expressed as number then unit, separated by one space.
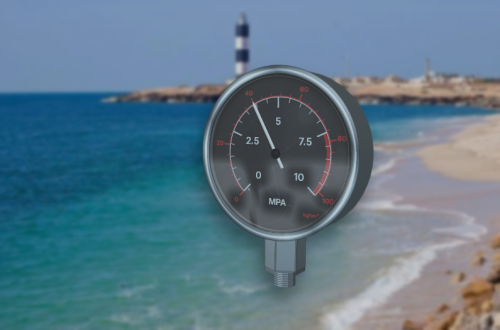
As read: 4 MPa
